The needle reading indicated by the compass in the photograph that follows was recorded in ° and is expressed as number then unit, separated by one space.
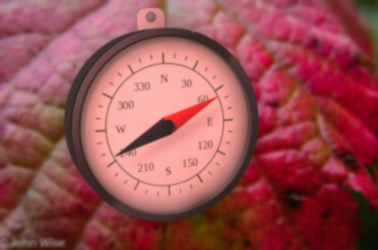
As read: 65 °
